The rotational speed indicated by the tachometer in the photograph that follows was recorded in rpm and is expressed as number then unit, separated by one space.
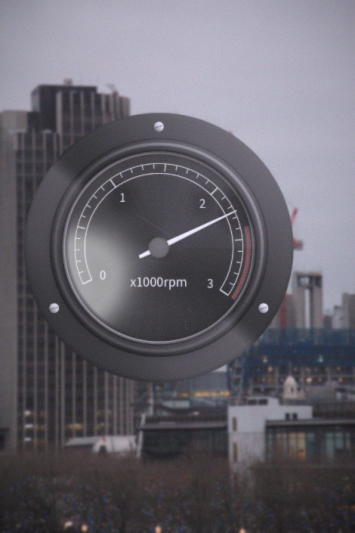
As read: 2250 rpm
